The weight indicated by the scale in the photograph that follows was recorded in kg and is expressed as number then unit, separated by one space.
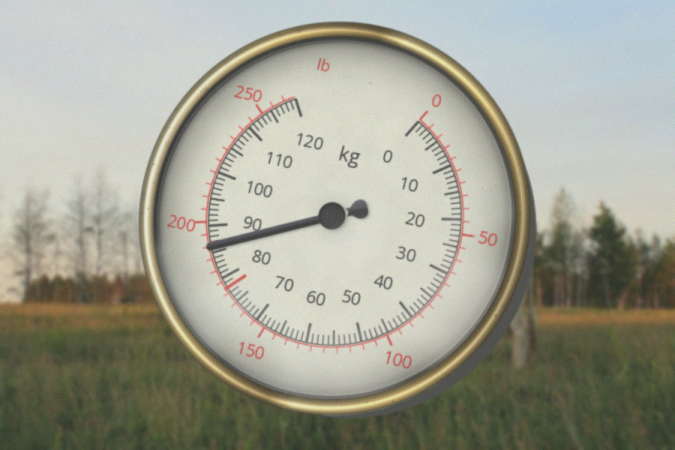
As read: 86 kg
